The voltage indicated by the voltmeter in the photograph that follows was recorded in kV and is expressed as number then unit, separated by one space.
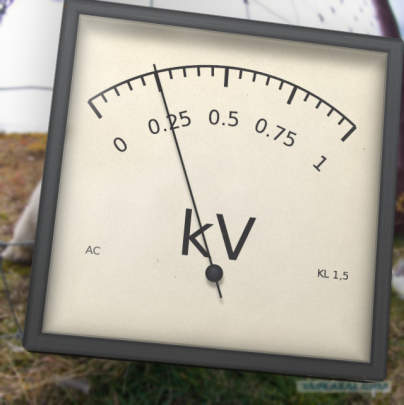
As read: 0.25 kV
